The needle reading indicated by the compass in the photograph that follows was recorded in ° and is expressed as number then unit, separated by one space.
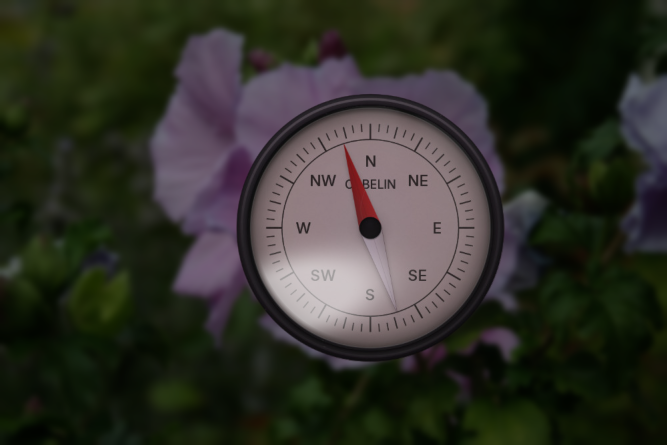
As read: 342.5 °
